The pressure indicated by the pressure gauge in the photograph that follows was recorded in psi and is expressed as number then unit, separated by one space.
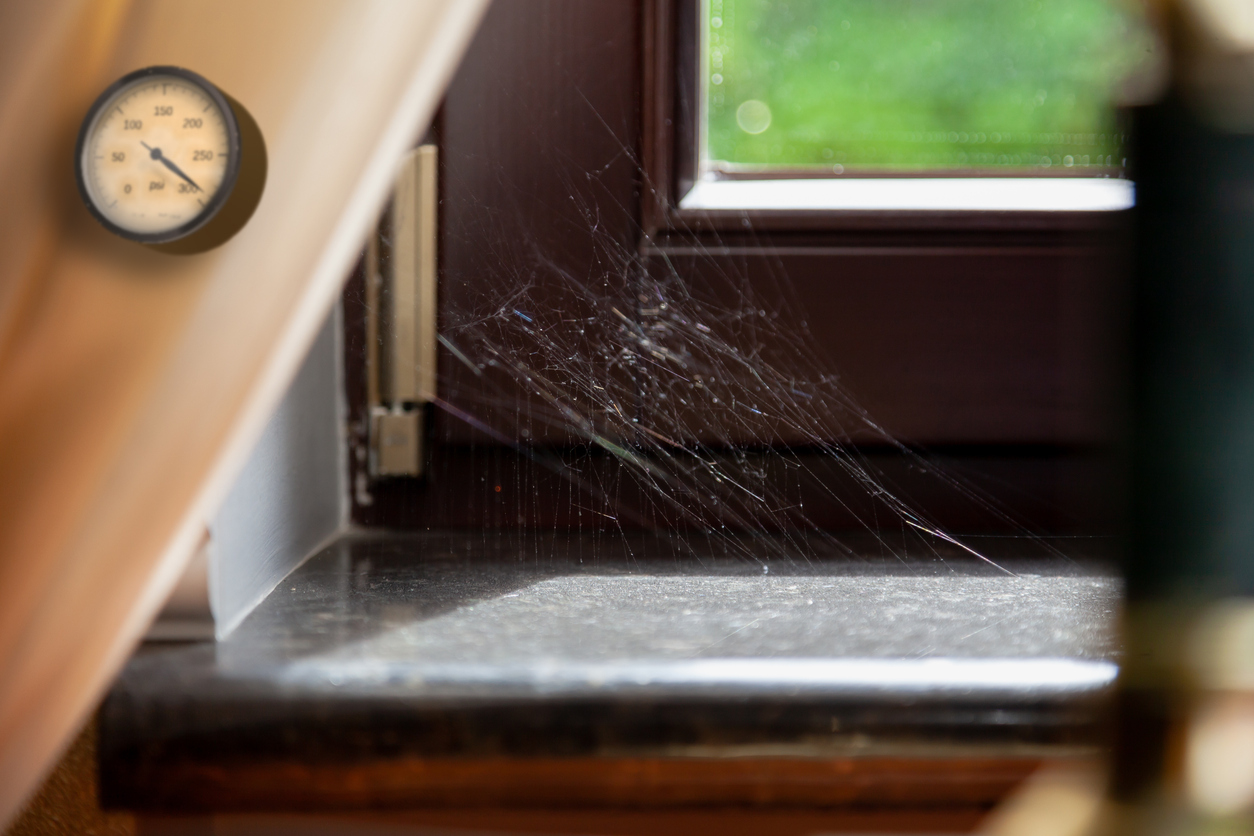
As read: 290 psi
